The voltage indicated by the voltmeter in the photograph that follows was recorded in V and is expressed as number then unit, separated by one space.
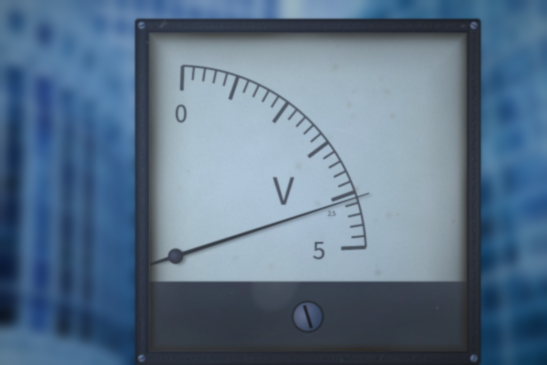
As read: 4.1 V
